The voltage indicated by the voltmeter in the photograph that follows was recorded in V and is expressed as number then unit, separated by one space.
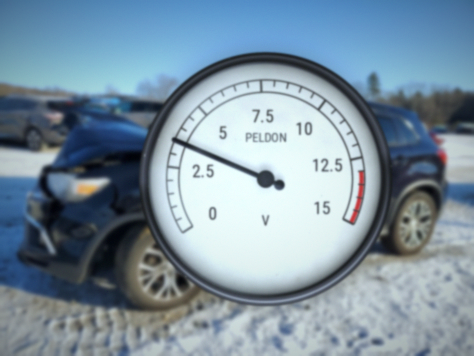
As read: 3.5 V
